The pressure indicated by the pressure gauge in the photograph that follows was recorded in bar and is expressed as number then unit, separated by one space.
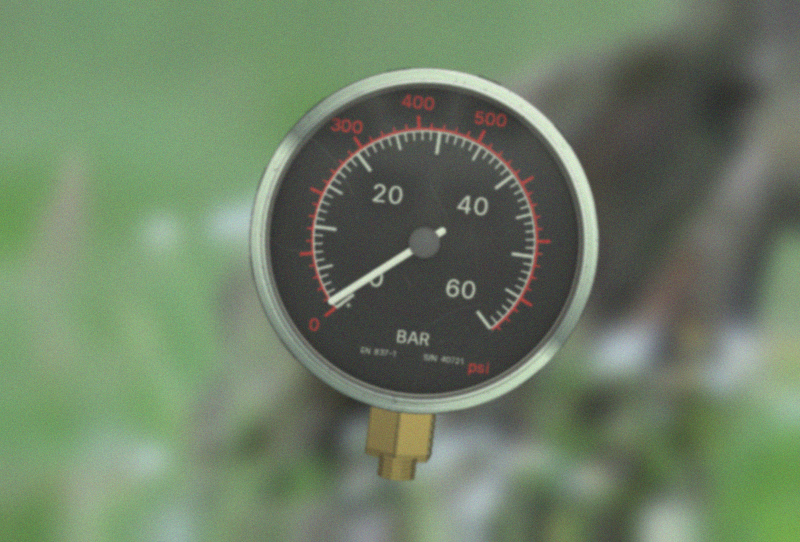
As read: 1 bar
